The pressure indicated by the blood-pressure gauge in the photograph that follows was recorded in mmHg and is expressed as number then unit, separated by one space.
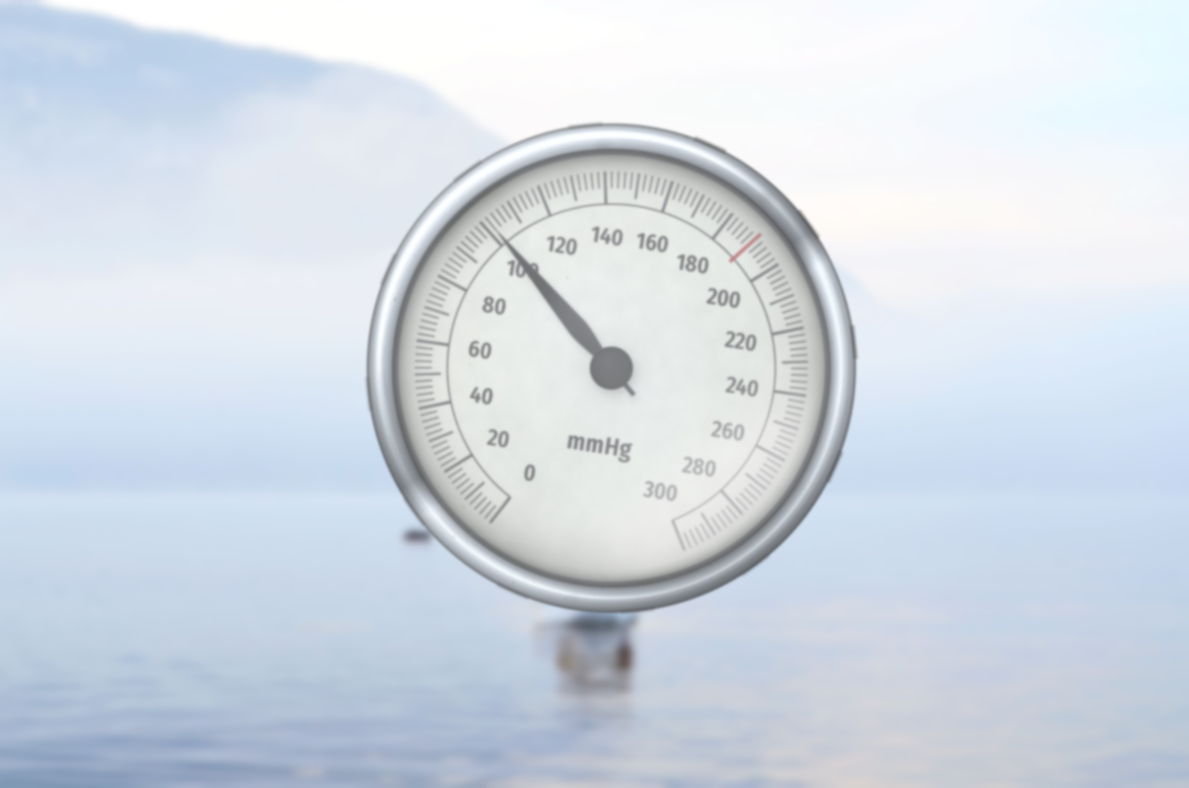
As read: 102 mmHg
